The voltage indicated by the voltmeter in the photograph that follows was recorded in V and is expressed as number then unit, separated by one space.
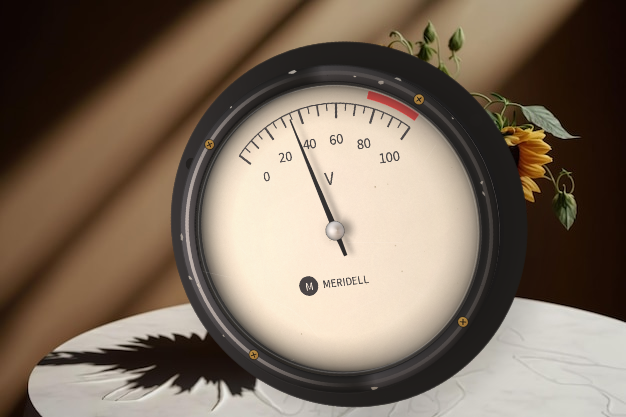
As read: 35 V
